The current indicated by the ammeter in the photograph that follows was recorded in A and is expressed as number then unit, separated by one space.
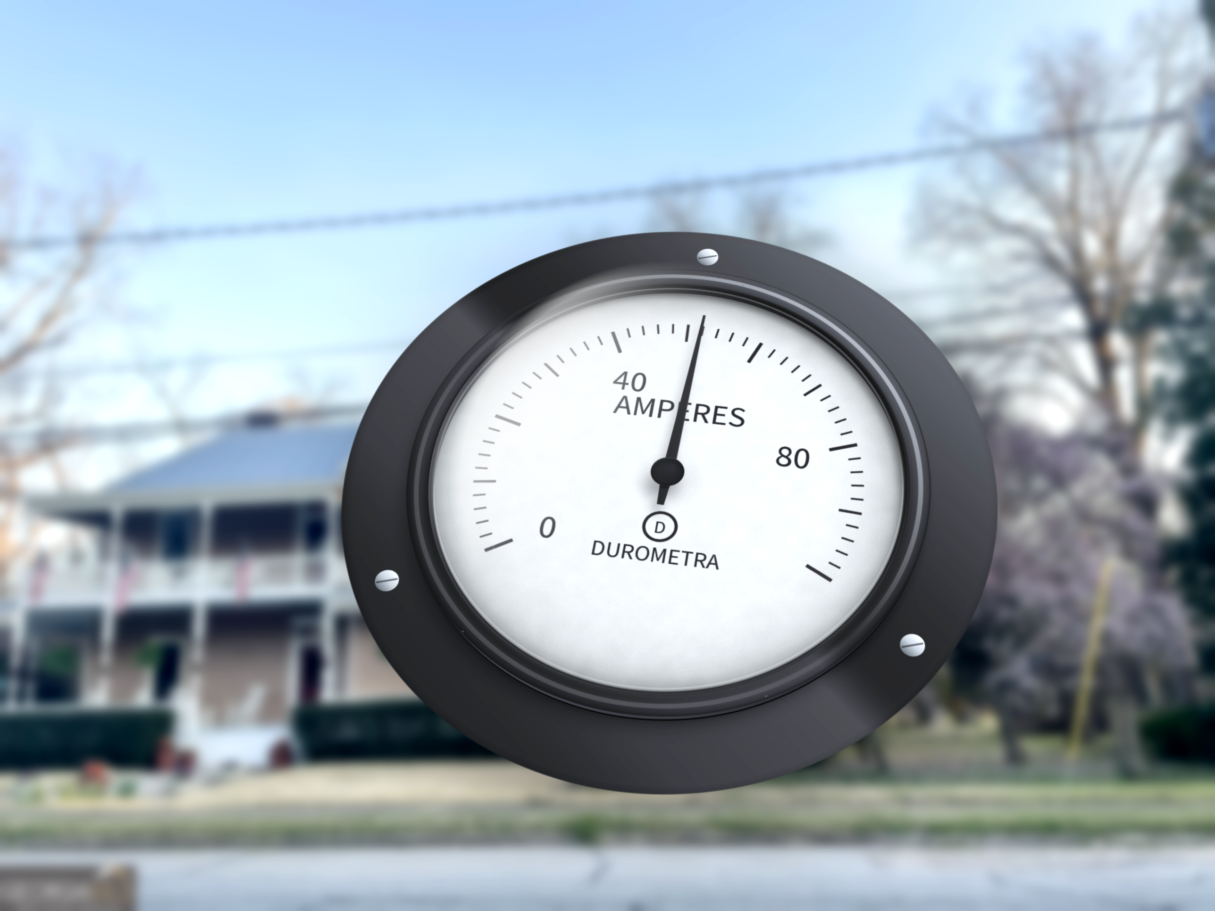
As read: 52 A
